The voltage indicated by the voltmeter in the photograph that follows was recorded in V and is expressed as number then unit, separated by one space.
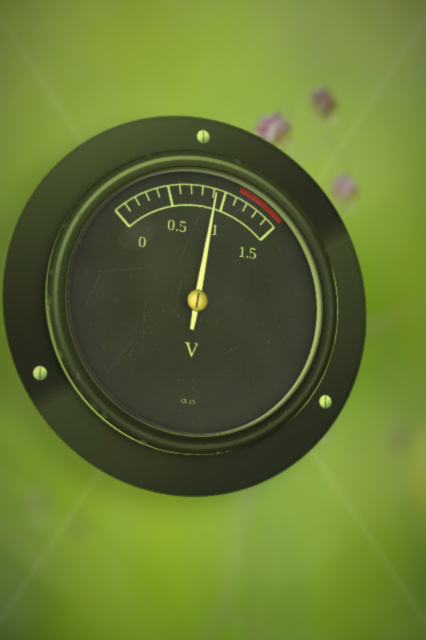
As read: 0.9 V
